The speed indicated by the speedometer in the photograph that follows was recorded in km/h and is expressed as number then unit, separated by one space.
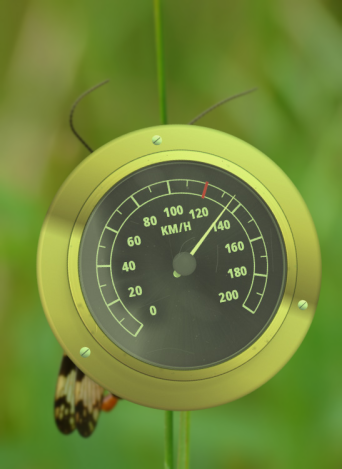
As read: 135 km/h
